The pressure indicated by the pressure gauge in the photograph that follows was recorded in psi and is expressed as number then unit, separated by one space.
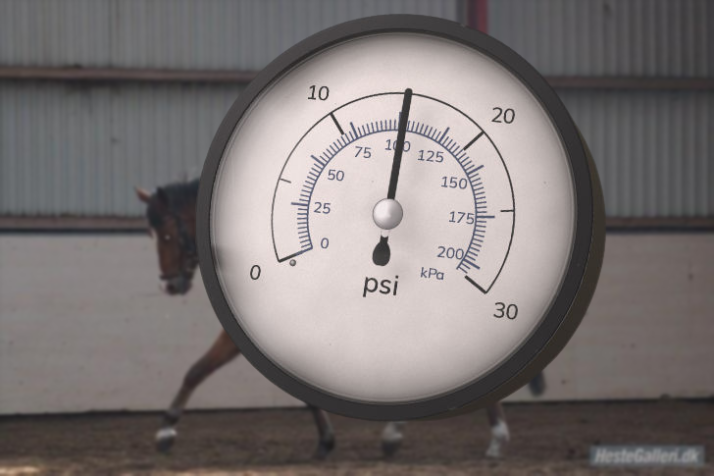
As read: 15 psi
